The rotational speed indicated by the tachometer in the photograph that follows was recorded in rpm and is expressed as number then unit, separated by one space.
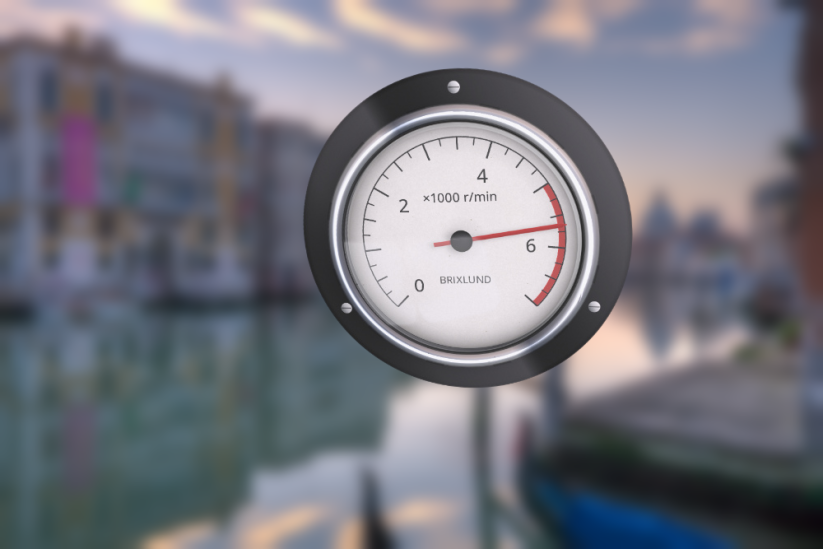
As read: 5625 rpm
